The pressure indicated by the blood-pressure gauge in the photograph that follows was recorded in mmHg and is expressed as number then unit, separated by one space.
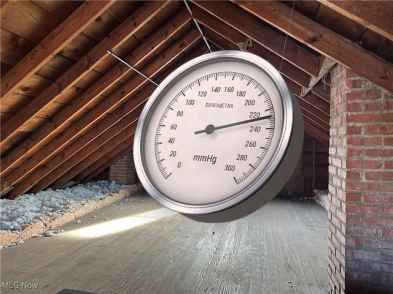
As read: 230 mmHg
